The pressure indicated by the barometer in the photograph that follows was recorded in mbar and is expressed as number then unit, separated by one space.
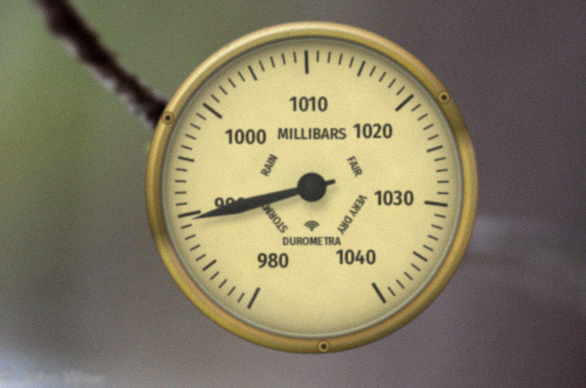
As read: 989.5 mbar
